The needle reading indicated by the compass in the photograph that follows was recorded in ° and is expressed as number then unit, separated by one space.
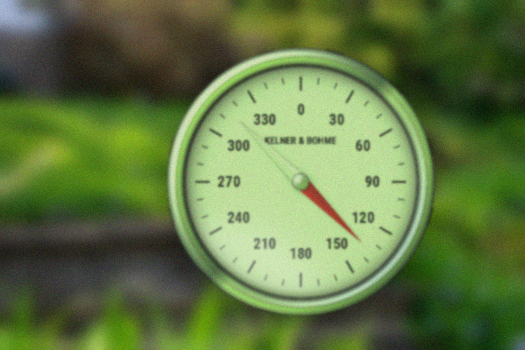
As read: 135 °
